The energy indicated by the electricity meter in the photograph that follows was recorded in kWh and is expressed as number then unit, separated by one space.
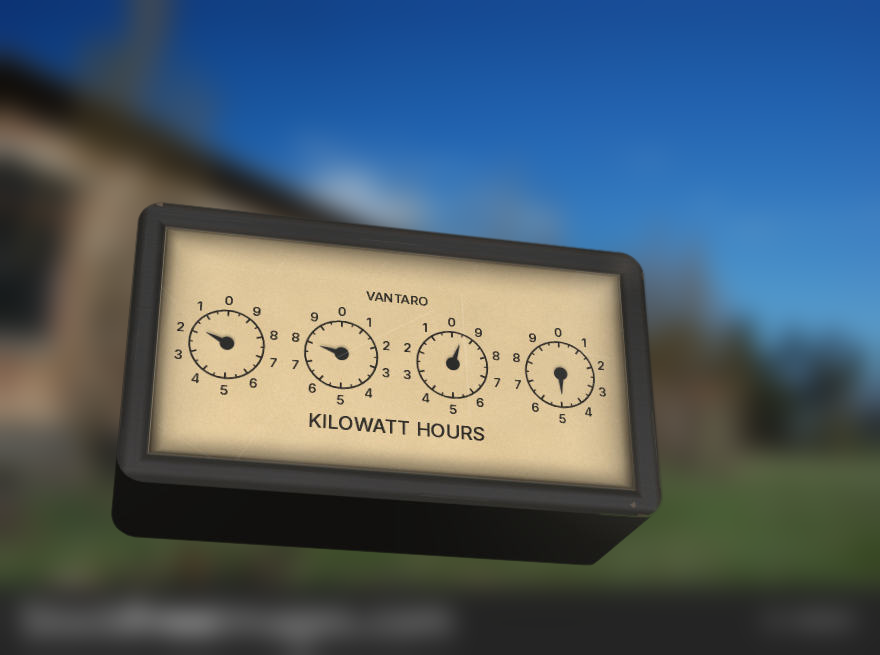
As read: 1795 kWh
